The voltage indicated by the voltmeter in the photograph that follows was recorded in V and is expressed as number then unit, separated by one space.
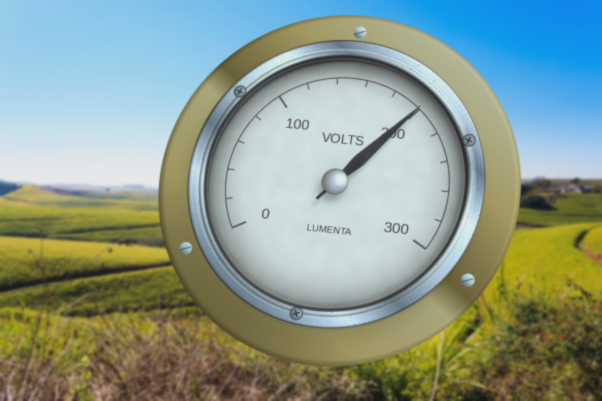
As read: 200 V
